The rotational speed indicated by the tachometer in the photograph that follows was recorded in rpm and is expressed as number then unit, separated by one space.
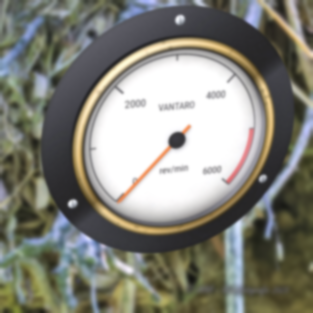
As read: 0 rpm
